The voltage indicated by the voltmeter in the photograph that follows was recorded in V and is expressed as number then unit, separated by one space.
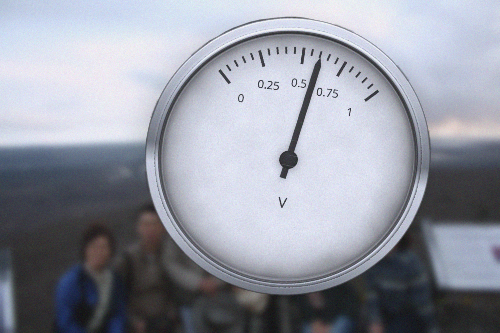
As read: 0.6 V
